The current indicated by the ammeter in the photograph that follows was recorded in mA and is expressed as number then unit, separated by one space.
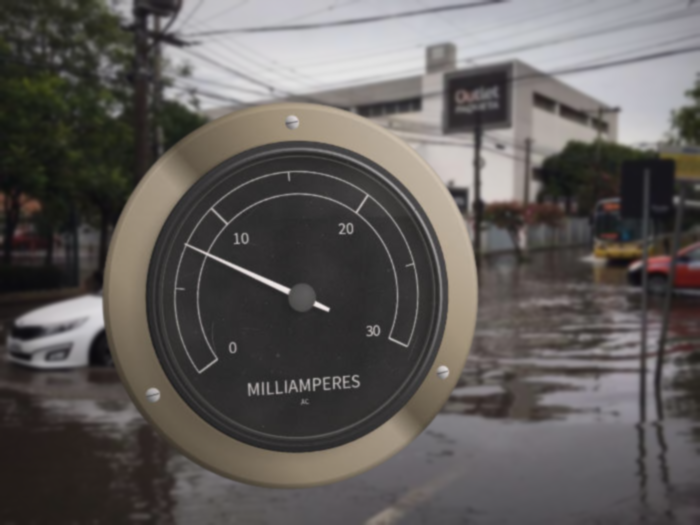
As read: 7.5 mA
